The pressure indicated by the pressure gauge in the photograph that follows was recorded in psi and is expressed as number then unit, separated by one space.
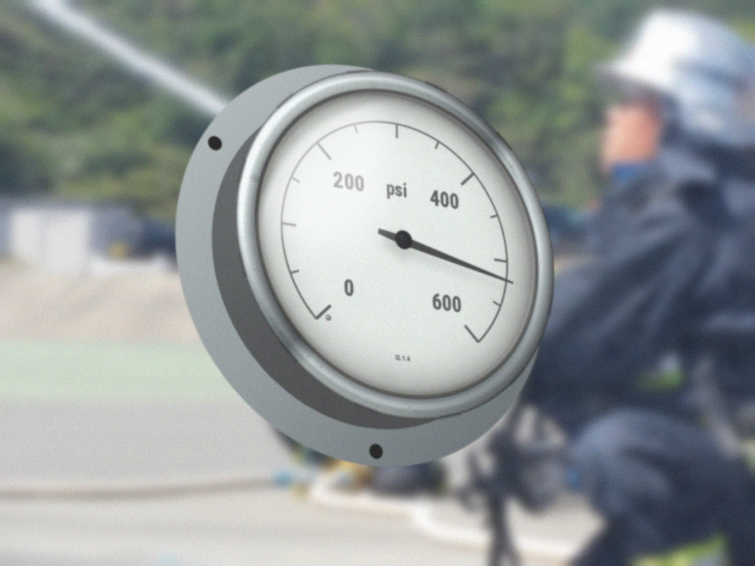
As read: 525 psi
